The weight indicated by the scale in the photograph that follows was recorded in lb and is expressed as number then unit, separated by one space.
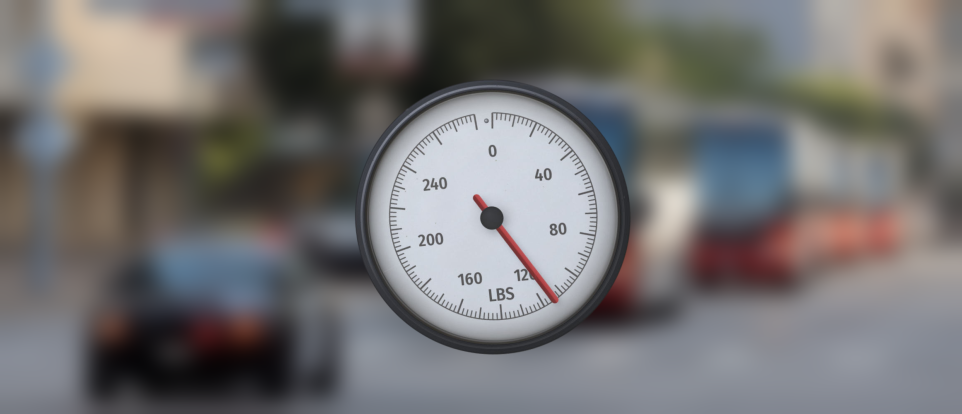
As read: 114 lb
